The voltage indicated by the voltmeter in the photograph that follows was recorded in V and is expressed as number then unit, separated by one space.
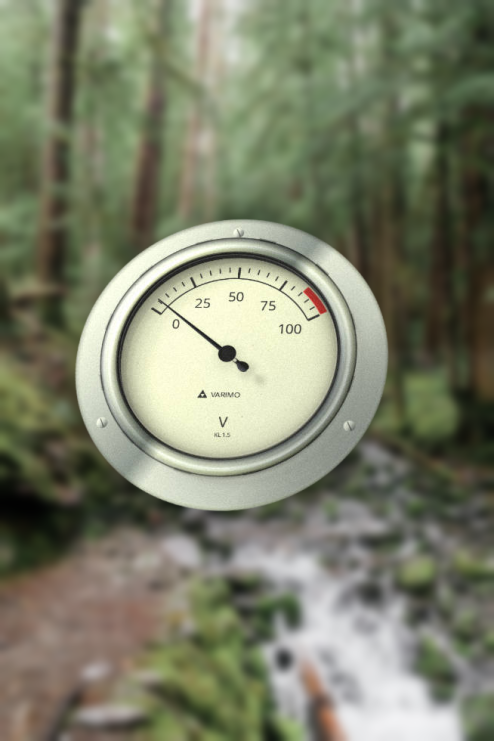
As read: 5 V
